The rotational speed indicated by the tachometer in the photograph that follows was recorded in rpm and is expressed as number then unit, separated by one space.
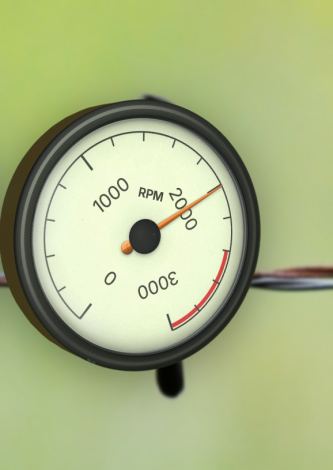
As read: 2000 rpm
